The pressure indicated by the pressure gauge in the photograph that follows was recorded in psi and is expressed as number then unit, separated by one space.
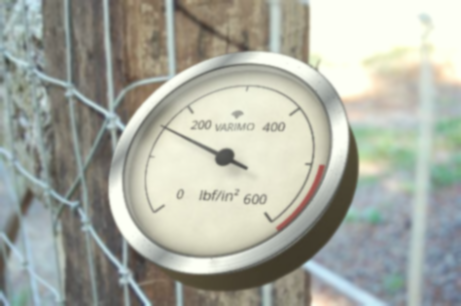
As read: 150 psi
